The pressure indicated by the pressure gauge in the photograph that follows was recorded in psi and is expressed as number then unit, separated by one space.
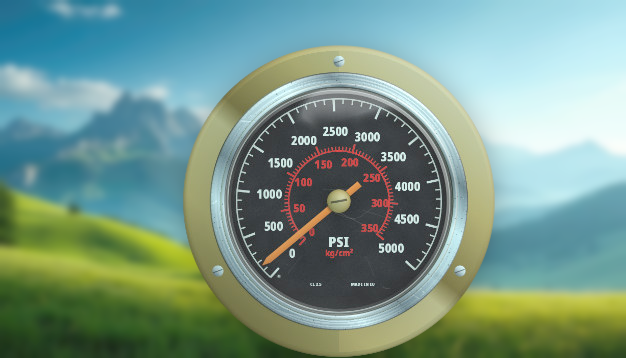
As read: 150 psi
